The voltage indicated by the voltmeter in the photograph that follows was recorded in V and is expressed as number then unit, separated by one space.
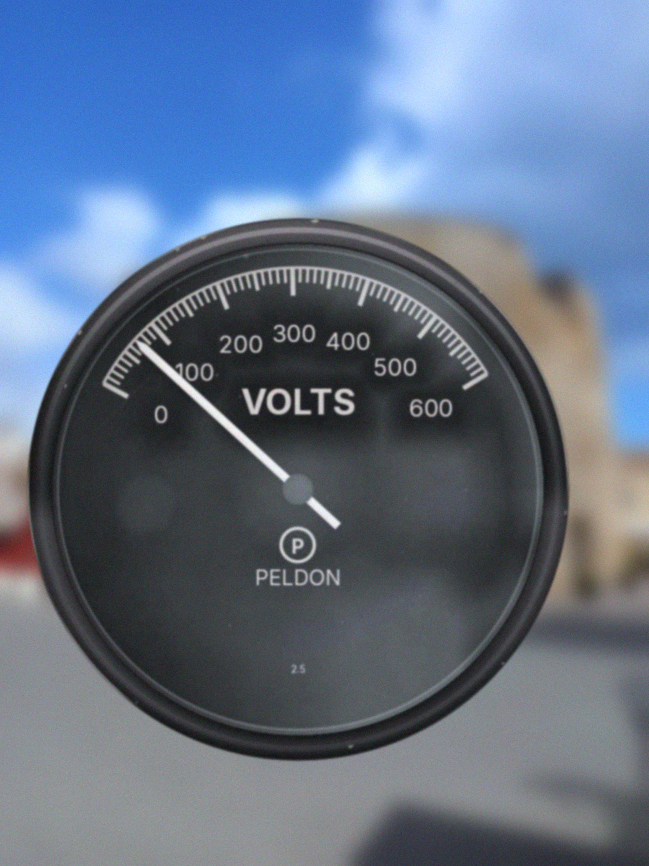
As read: 70 V
